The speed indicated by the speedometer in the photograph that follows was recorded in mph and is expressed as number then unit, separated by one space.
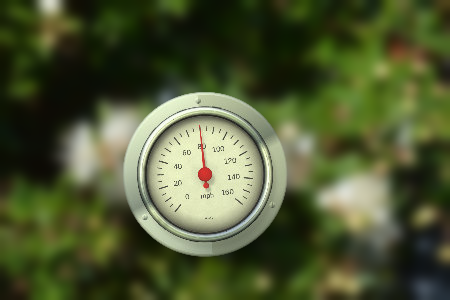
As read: 80 mph
